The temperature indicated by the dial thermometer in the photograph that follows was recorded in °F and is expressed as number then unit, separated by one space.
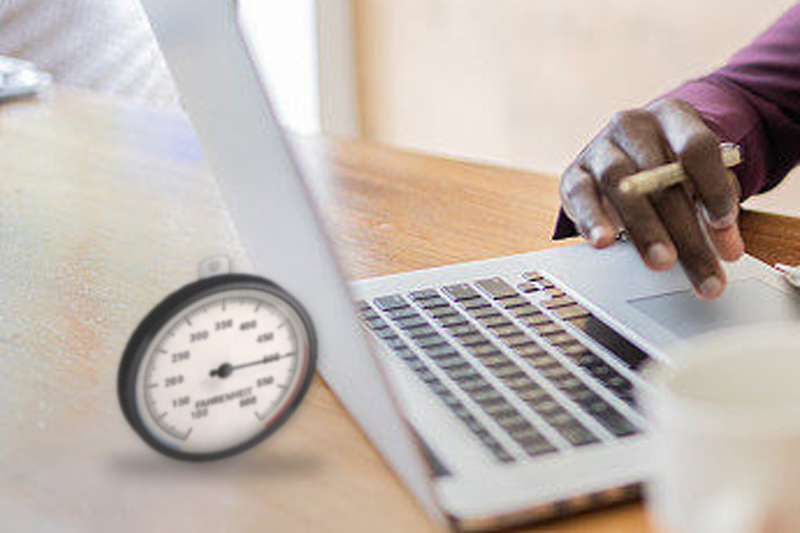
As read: 500 °F
